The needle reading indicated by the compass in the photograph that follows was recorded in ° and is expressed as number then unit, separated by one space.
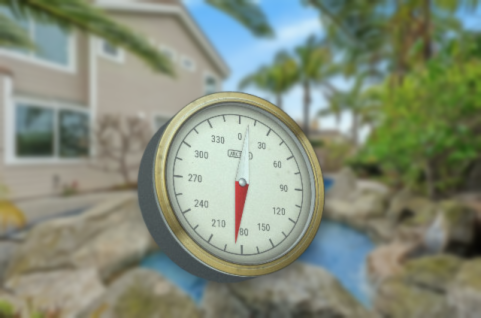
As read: 187.5 °
